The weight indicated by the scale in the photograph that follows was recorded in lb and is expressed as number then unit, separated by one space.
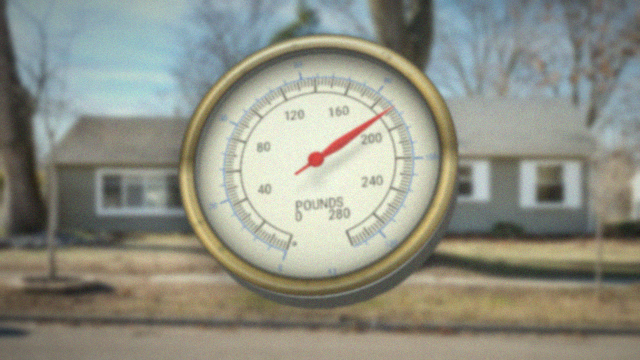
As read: 190 lb
